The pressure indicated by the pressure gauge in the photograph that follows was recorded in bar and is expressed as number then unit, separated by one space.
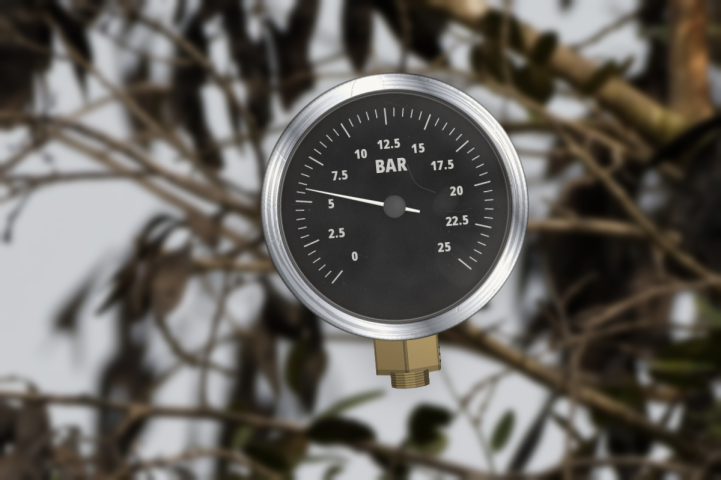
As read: 5.75 bar
